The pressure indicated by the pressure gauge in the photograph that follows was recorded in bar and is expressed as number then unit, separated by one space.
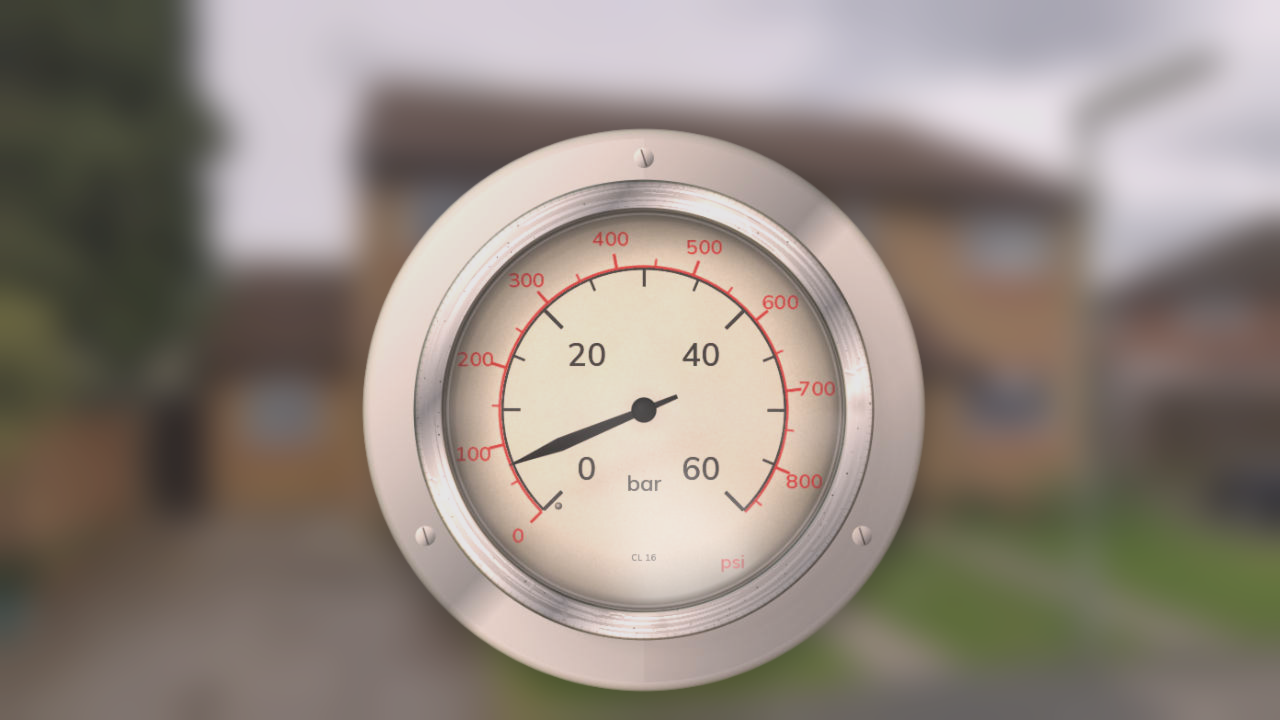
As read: 5 bar
